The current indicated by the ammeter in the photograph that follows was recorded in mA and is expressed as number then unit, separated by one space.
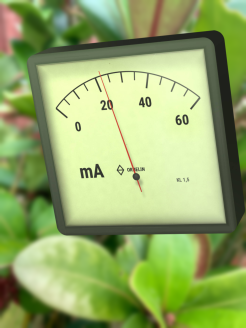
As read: 22.5 mA
